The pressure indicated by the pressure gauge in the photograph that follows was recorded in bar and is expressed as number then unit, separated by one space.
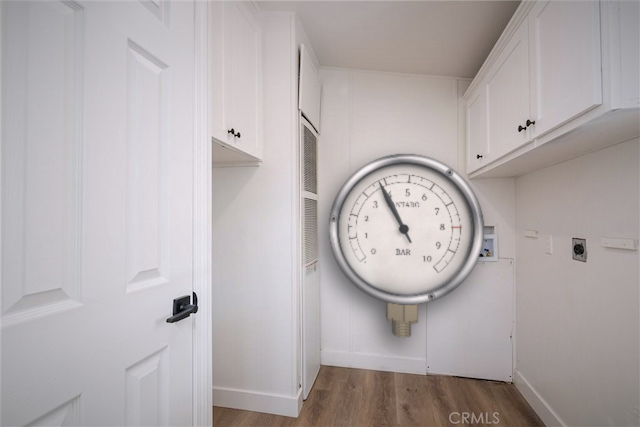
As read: 3.75 bar
